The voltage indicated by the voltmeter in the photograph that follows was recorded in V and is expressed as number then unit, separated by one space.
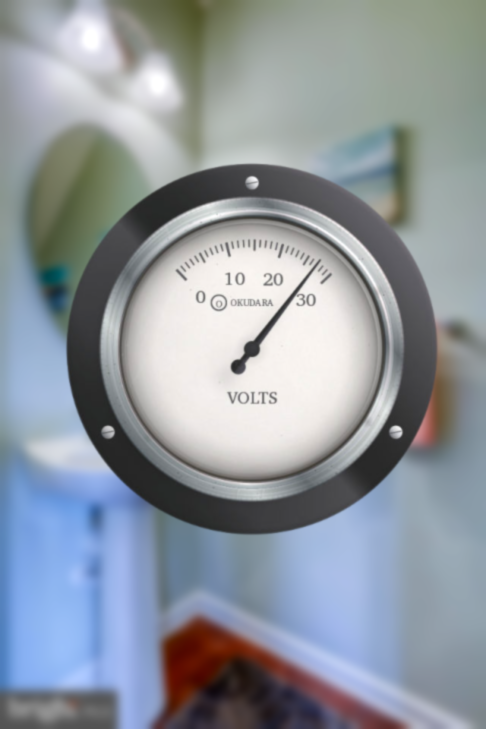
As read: 27 V
